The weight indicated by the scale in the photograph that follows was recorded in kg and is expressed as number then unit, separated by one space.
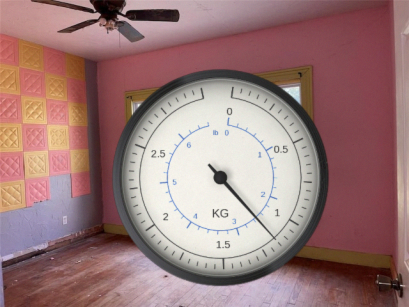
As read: 1.15 kg
